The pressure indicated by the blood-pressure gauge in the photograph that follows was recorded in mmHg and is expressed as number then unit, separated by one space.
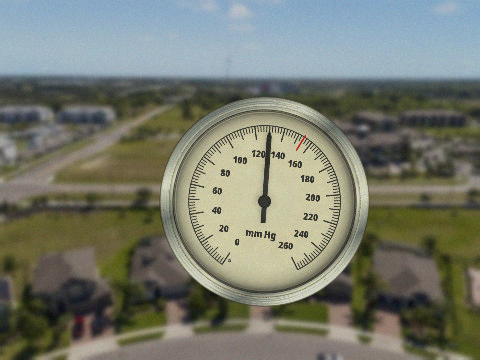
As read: 130 mmHg
